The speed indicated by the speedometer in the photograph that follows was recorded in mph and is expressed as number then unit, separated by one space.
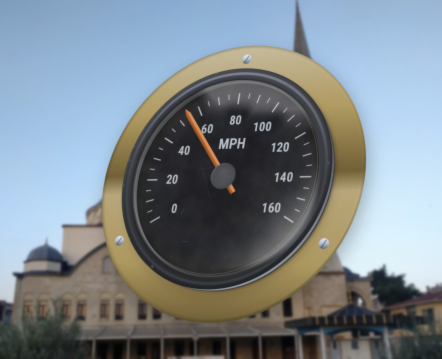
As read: 55 mph
